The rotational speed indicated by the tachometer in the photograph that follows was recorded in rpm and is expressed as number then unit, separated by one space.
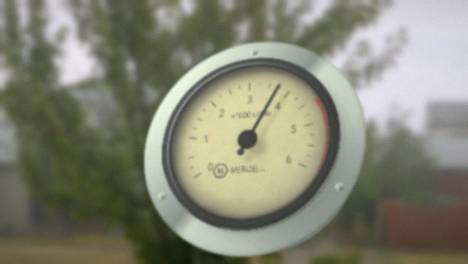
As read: 3750 rpm
